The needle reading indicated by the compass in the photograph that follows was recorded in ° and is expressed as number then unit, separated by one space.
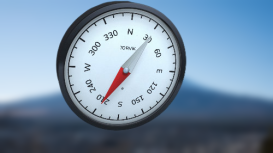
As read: 210 °
